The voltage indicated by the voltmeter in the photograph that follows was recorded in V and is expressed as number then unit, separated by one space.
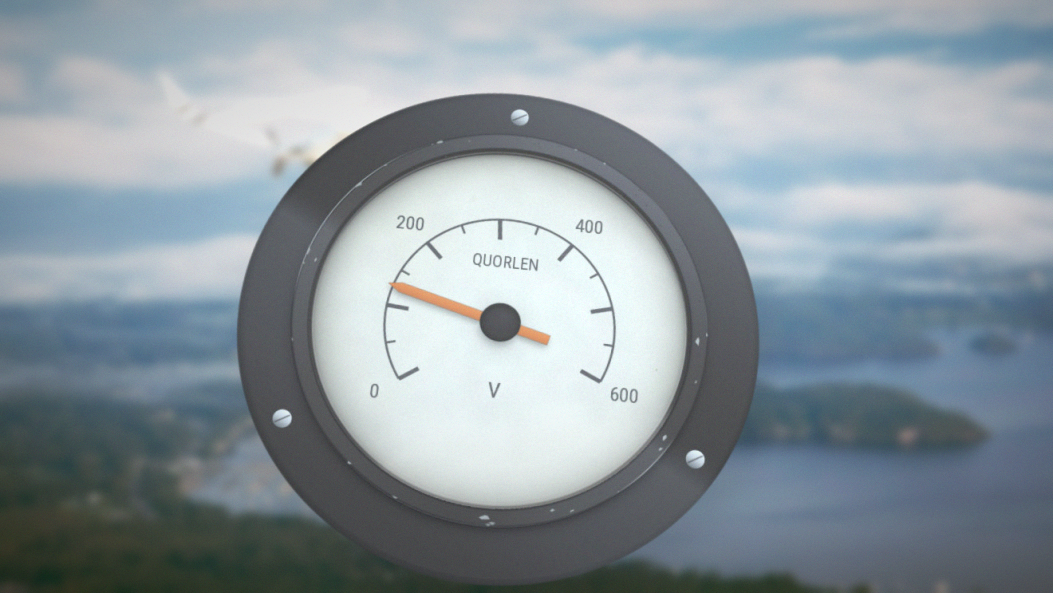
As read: 125 V
